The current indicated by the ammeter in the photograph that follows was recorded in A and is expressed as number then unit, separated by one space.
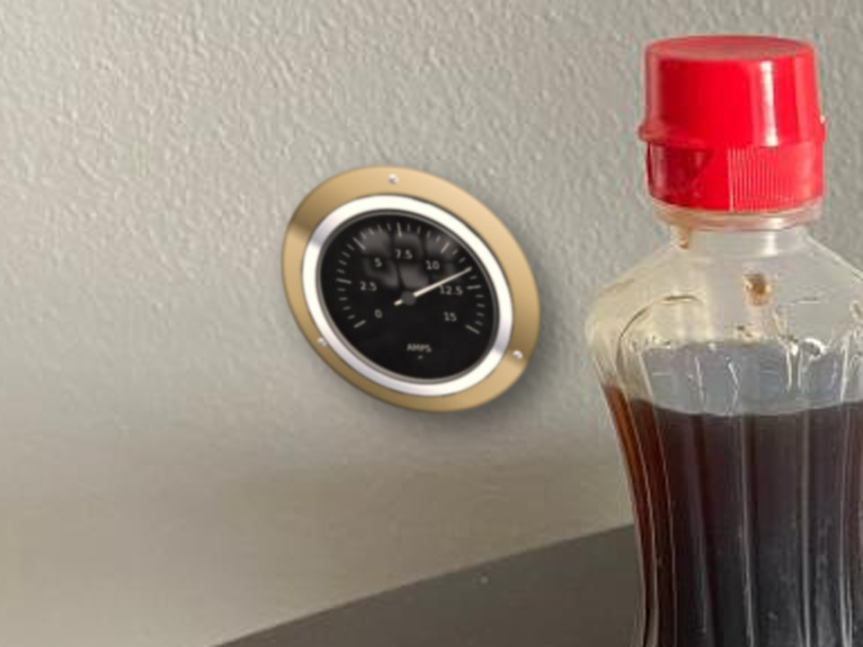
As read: 11.5 A
